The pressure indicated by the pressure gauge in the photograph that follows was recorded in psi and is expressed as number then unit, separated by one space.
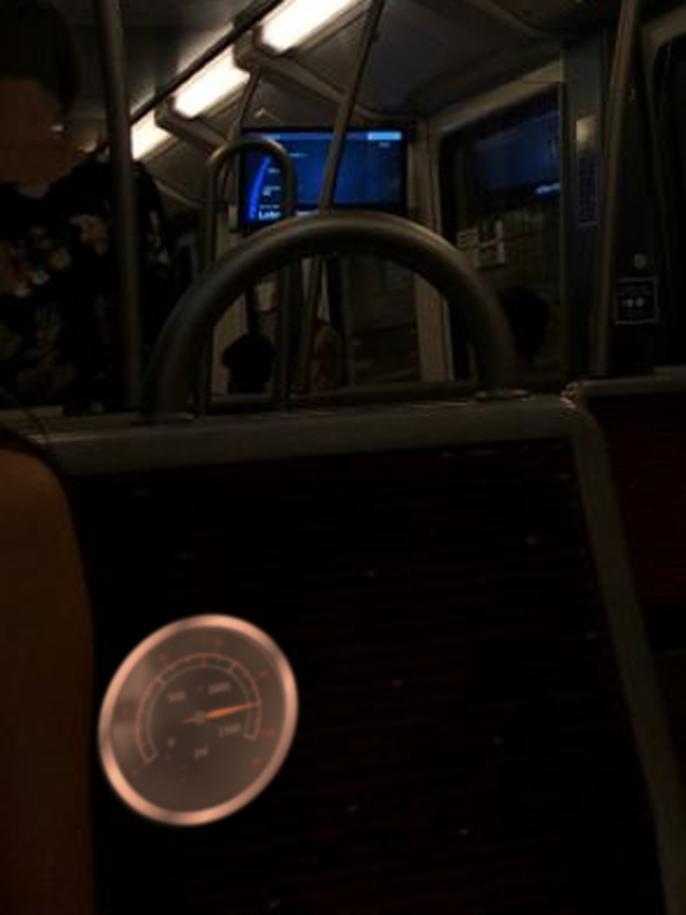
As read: 1300 psi
